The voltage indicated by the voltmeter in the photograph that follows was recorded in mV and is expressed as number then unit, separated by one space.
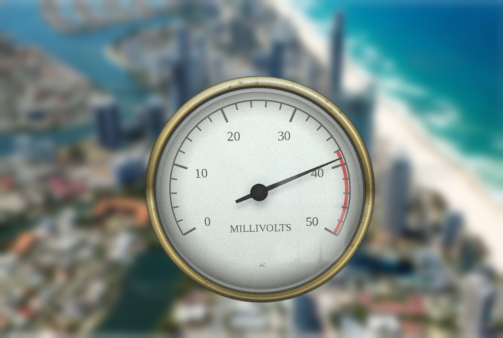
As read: 39 mV
